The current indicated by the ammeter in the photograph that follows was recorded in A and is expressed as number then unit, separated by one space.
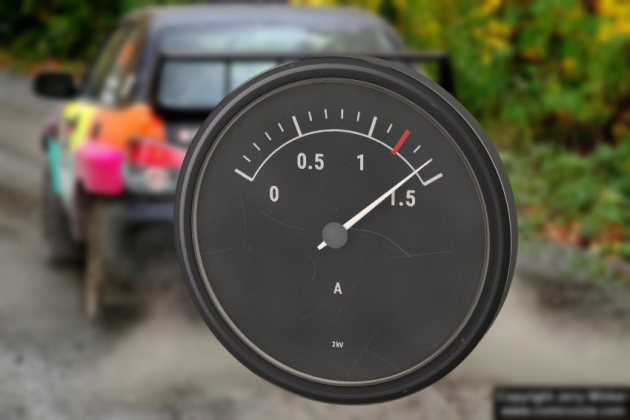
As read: 1.4 A
